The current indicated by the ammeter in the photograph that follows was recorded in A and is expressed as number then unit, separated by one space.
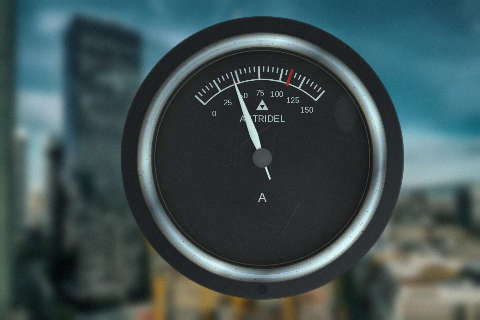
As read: 45 A
